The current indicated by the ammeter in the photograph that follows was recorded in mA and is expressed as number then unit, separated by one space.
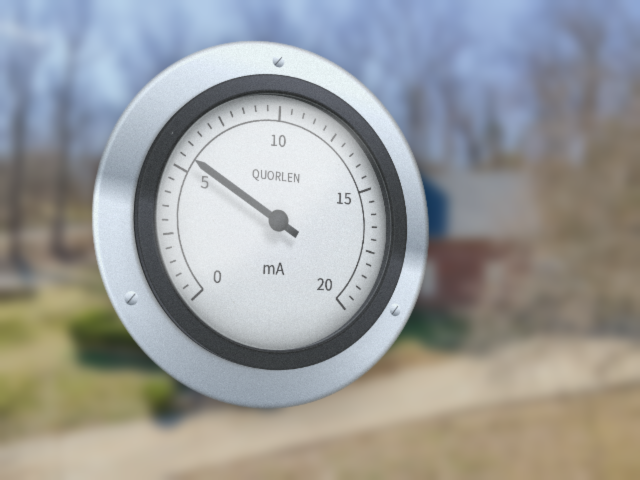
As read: 5.5 mA
